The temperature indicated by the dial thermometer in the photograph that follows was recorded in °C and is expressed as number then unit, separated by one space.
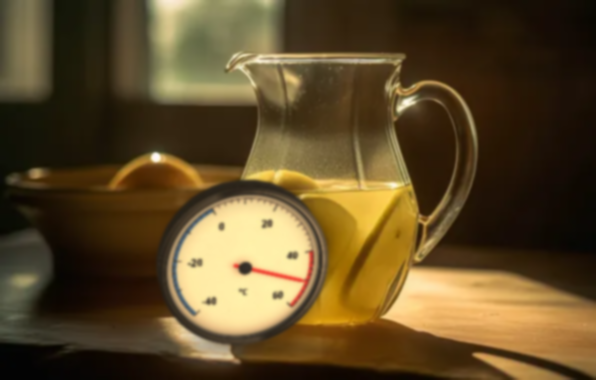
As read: 50 °C
